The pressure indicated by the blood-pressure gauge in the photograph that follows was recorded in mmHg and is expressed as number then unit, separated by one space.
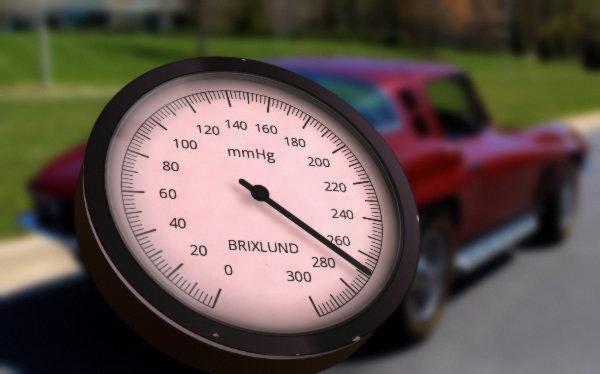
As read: 270 mmHg
